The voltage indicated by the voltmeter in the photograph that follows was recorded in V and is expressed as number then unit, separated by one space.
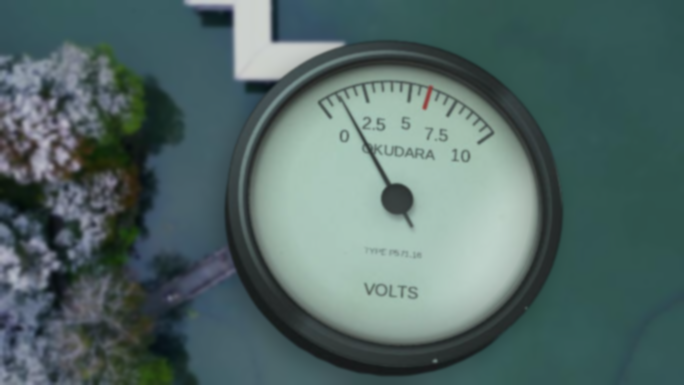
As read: 1 V
